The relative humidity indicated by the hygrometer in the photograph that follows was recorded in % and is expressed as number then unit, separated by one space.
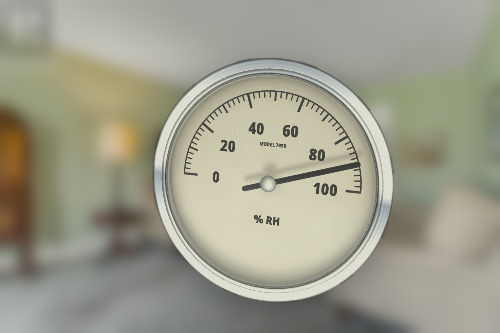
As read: 90 %
